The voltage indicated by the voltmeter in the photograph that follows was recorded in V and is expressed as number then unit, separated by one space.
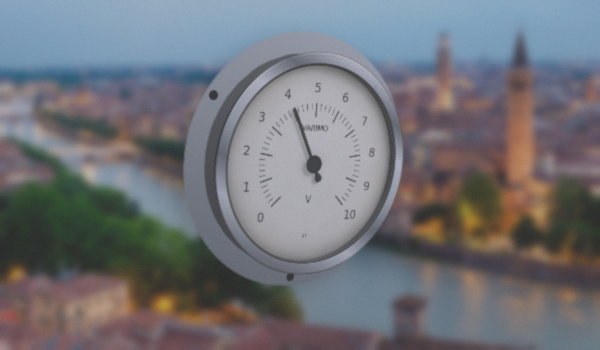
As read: 4 V
